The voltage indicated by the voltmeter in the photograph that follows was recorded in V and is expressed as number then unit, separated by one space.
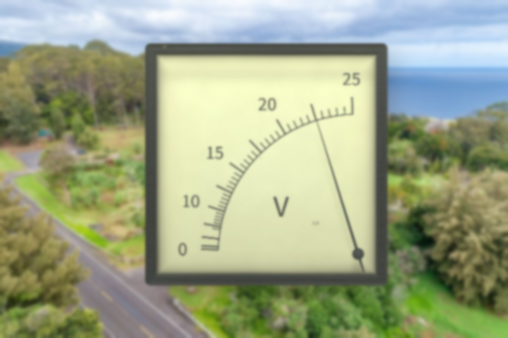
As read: 22.5 V
